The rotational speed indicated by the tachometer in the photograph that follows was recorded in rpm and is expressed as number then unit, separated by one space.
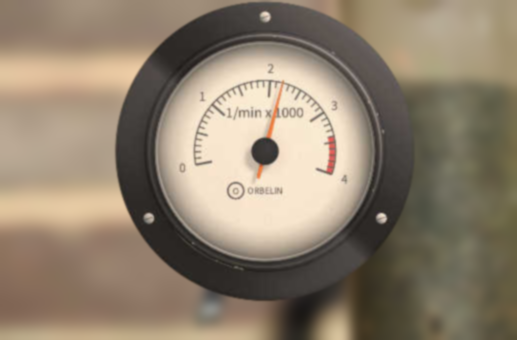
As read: 2200 rpm
